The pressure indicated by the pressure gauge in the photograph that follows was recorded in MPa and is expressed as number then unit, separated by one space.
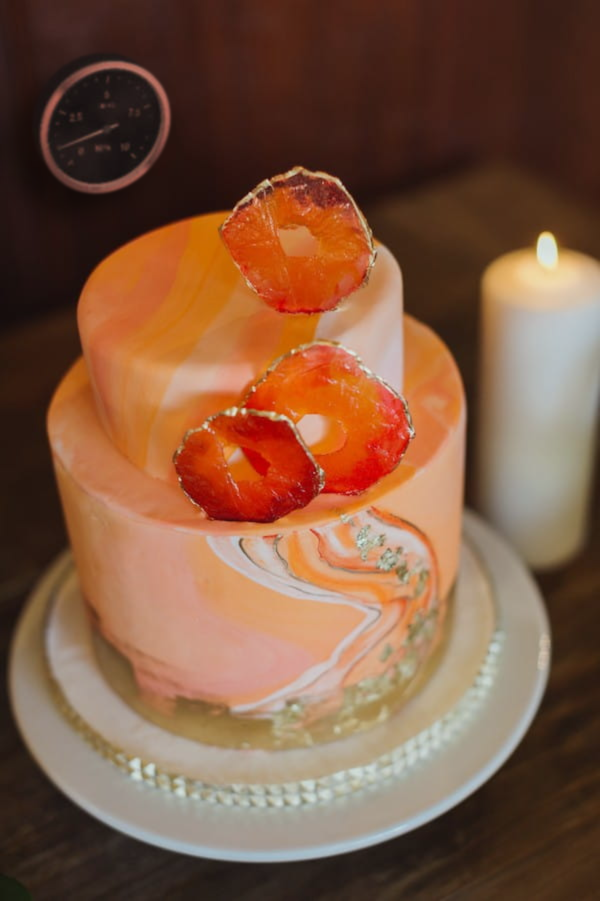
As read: 1 MPa
